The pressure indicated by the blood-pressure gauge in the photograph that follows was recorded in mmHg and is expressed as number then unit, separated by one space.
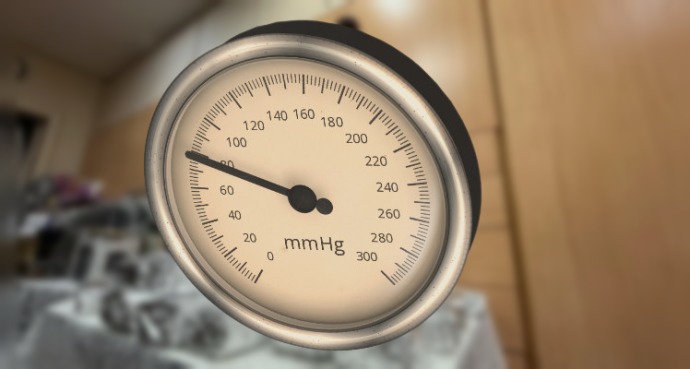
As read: 80 mmHg
